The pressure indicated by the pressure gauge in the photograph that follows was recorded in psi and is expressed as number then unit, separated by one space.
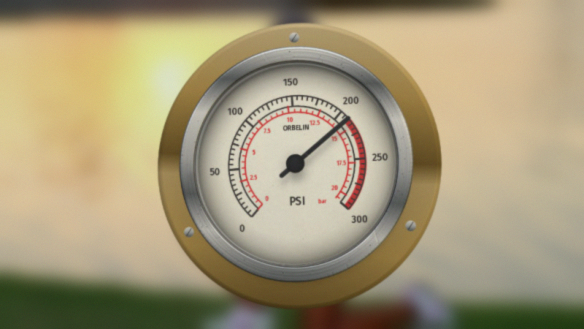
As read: 210 psi
